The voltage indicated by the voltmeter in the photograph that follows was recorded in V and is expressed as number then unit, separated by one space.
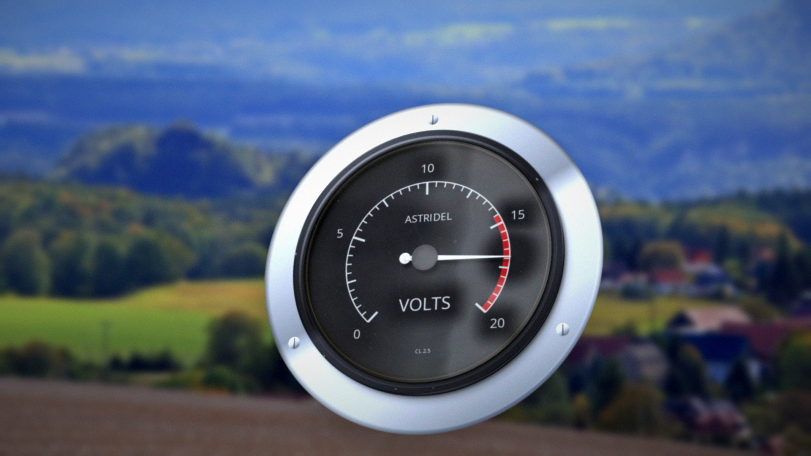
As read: 17 V
